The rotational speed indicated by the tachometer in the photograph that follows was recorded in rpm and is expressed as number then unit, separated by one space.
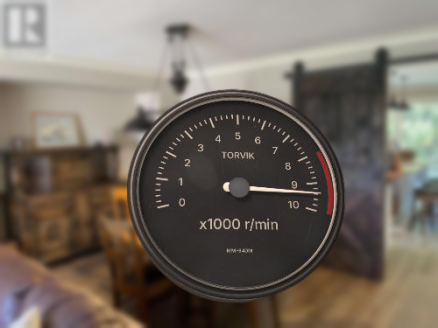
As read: 9400 rpm
